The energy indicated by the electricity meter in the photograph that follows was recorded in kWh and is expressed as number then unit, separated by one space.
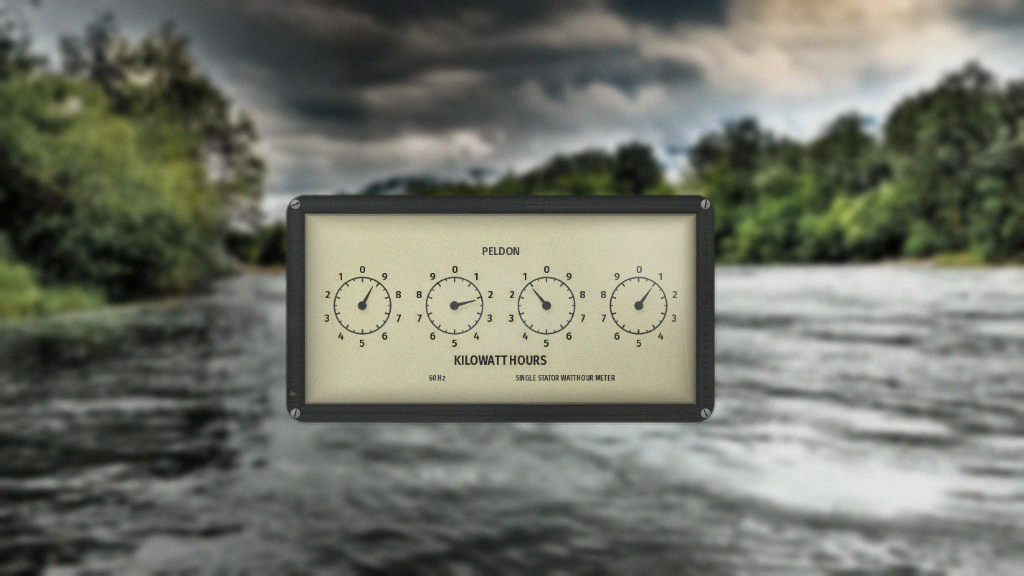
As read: 9211 kWh
